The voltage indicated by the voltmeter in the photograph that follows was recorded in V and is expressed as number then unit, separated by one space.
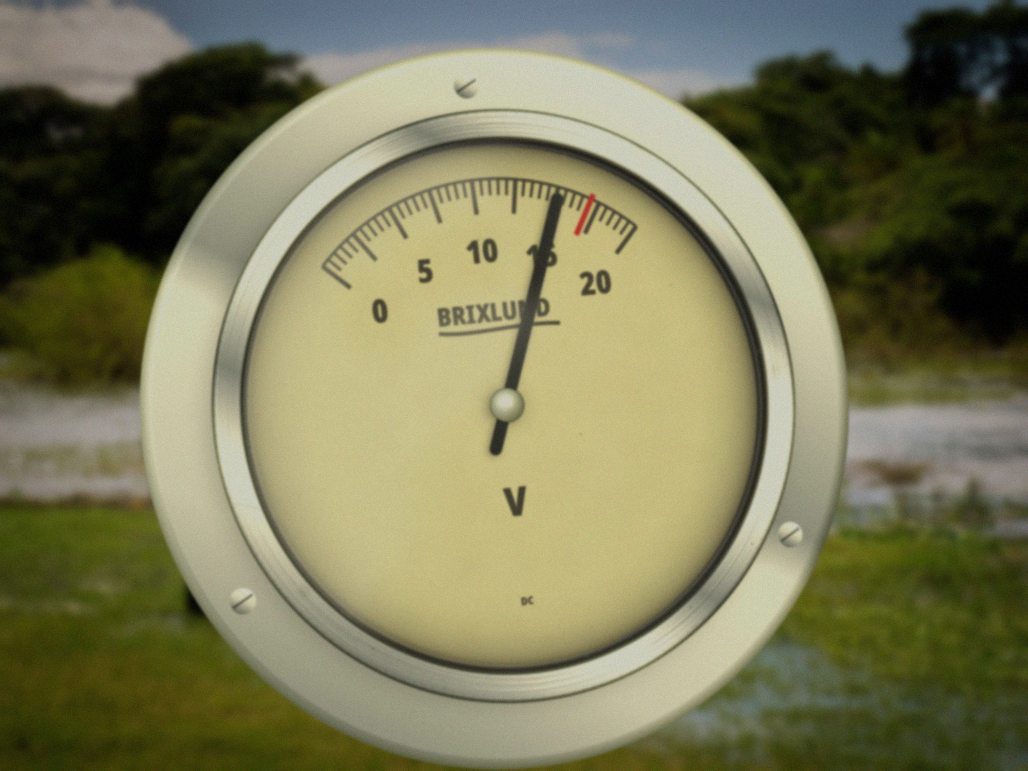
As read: 15 V
